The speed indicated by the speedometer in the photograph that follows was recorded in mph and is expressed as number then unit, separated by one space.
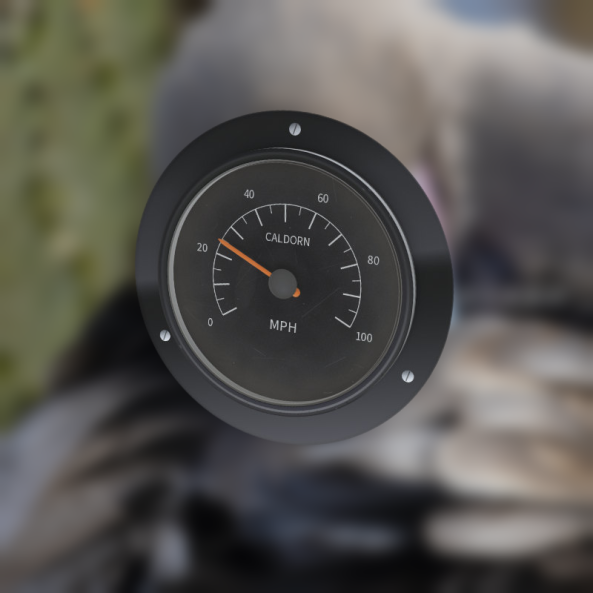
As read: 25 mph
